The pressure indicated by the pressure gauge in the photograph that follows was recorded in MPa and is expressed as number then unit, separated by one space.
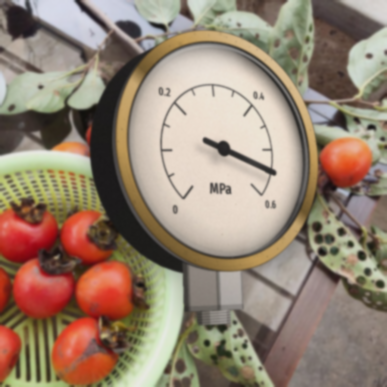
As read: 0.55 MPa
